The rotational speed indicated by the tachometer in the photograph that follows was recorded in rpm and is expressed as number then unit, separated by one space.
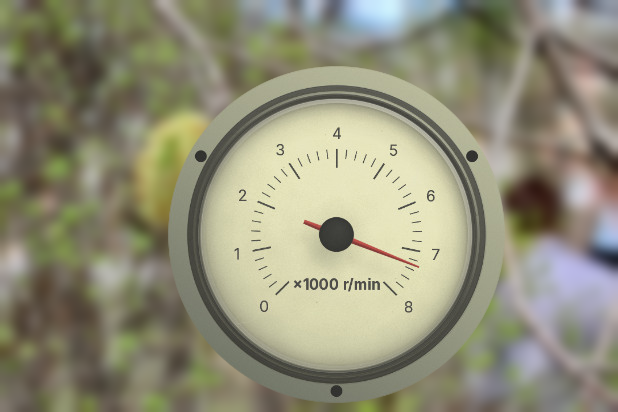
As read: 7300 rpm
